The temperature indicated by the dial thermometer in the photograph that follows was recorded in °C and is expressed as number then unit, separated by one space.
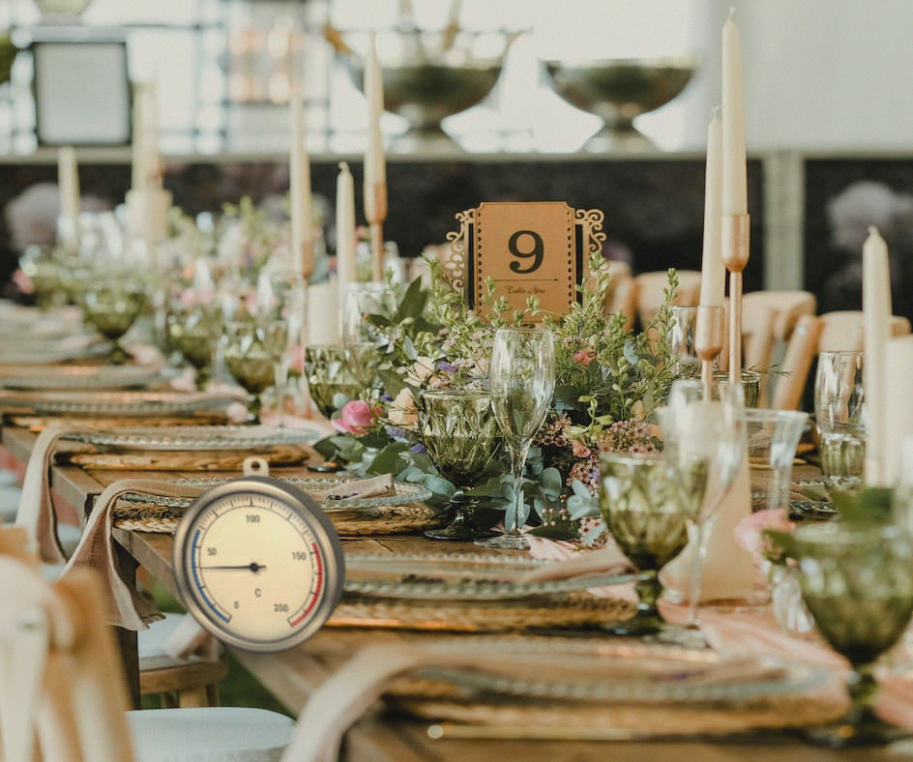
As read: 37.5 °C
